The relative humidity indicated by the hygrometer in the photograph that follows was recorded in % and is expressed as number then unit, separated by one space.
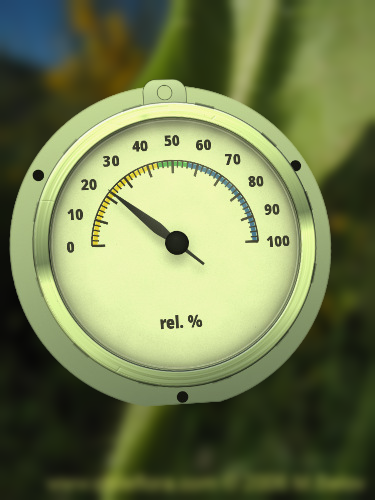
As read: 22 %
